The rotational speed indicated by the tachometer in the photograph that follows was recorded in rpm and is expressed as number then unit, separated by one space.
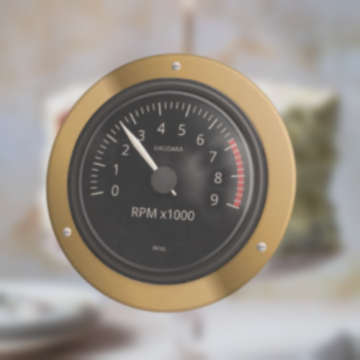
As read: 2600 rpm
